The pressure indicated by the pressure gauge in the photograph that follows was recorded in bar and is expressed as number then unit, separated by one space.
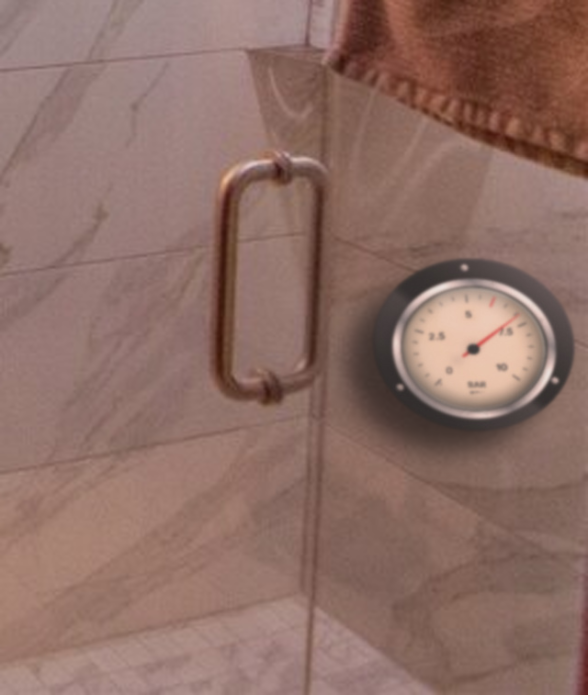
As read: 7 bar
